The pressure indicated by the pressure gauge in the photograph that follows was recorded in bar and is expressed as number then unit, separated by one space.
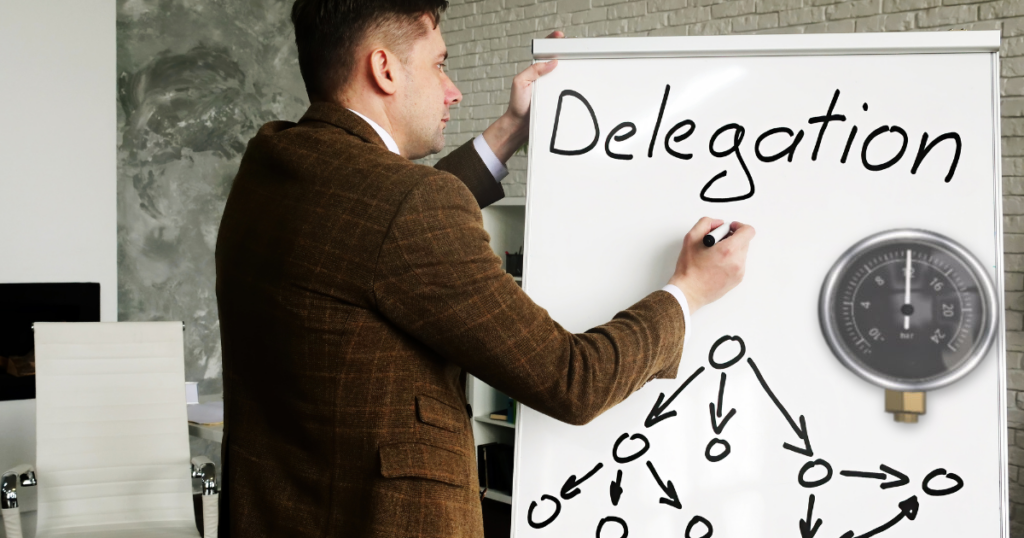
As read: 12 bar
